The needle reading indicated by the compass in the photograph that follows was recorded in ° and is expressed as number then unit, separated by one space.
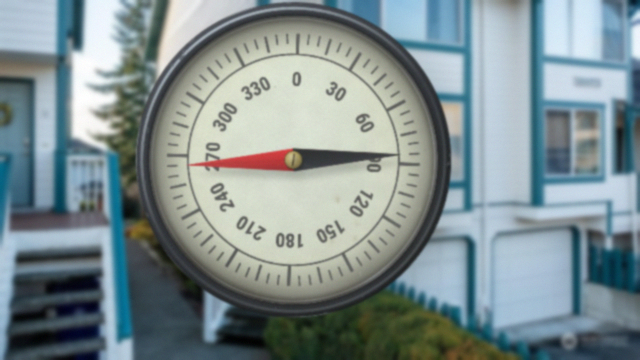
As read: 265 °
